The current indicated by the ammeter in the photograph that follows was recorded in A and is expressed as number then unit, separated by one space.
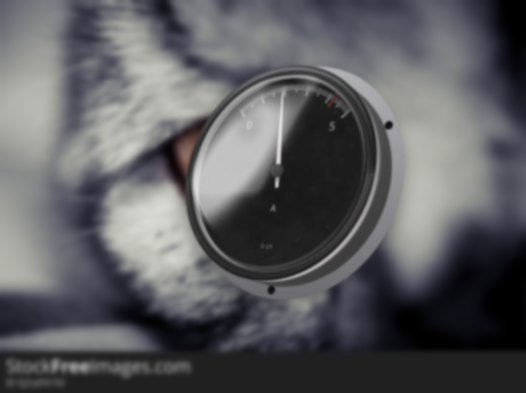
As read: 2 A
